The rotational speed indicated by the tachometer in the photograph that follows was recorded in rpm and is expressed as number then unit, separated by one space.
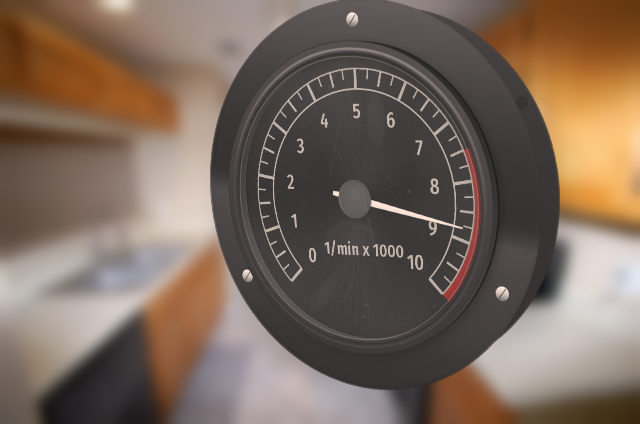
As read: 8750 rpm
